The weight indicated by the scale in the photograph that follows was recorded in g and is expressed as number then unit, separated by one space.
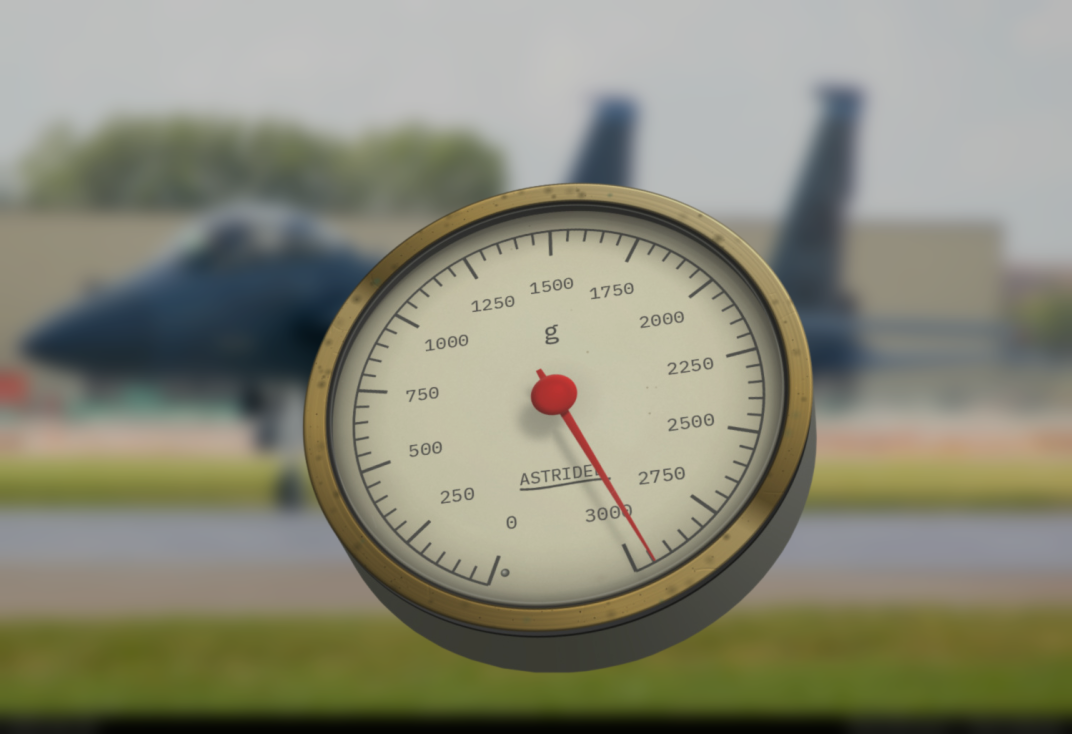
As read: 2950 g
